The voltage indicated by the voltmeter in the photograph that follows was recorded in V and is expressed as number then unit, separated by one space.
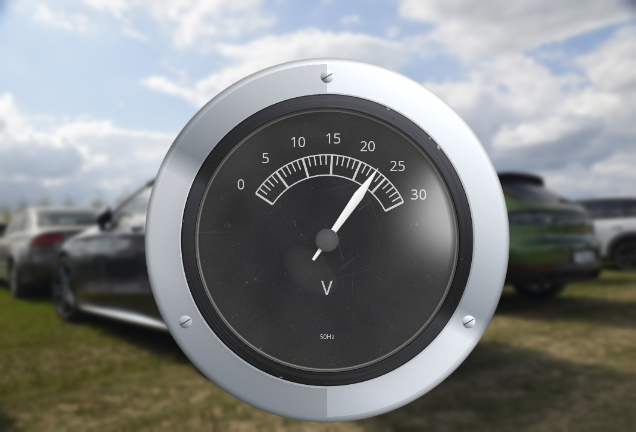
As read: 23 V
